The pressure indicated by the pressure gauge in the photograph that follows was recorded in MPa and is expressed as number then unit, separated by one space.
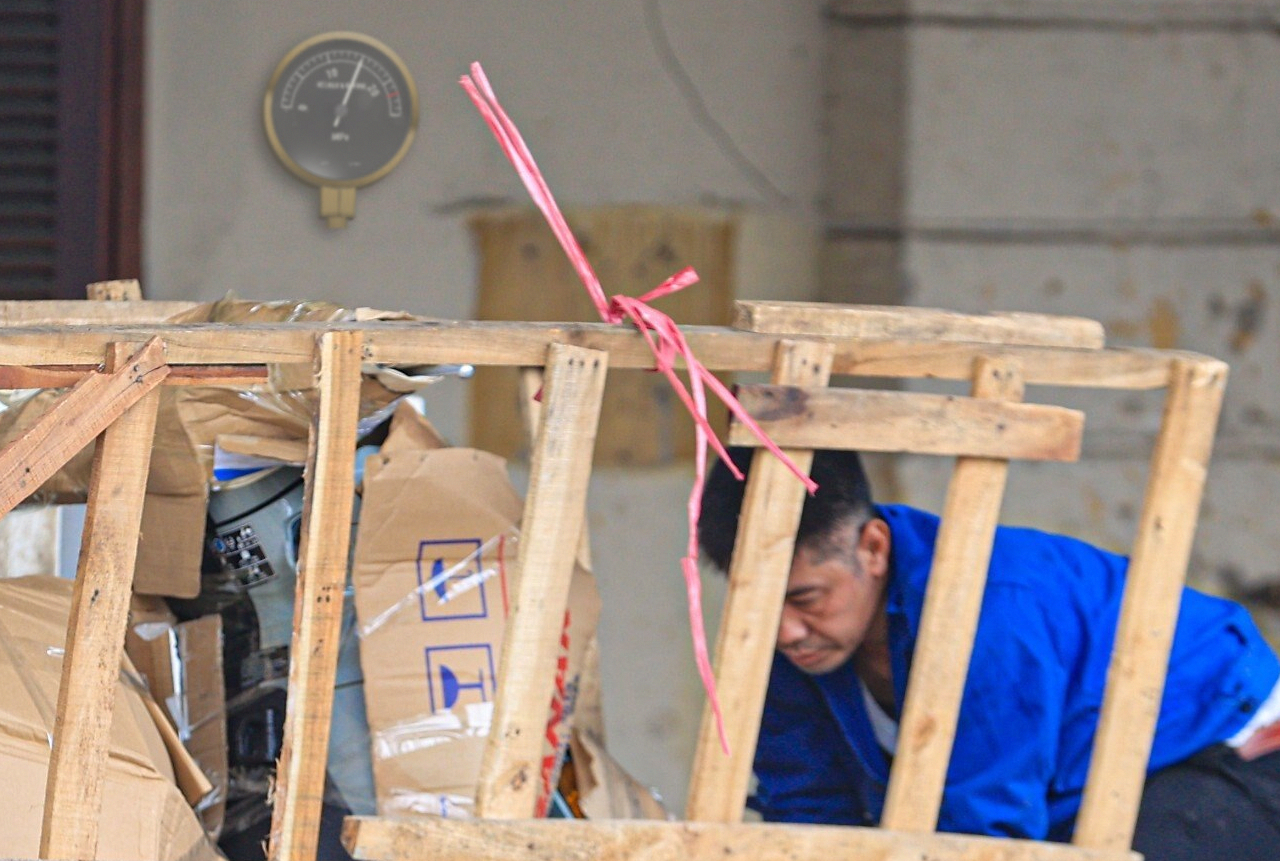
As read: 15 MPa
